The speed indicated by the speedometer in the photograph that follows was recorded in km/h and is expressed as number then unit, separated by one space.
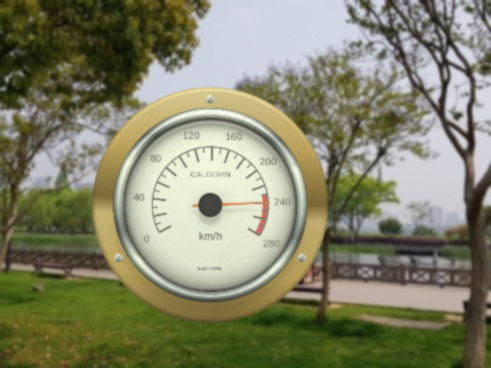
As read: 240 km/h
